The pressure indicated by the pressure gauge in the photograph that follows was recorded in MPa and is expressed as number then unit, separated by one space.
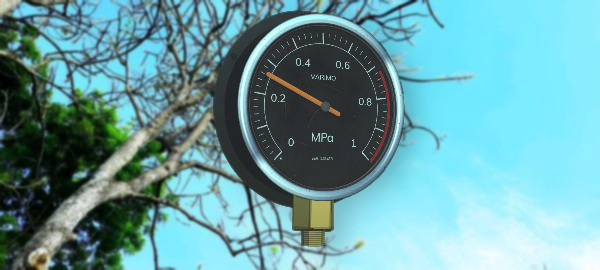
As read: 0.26 MPa
